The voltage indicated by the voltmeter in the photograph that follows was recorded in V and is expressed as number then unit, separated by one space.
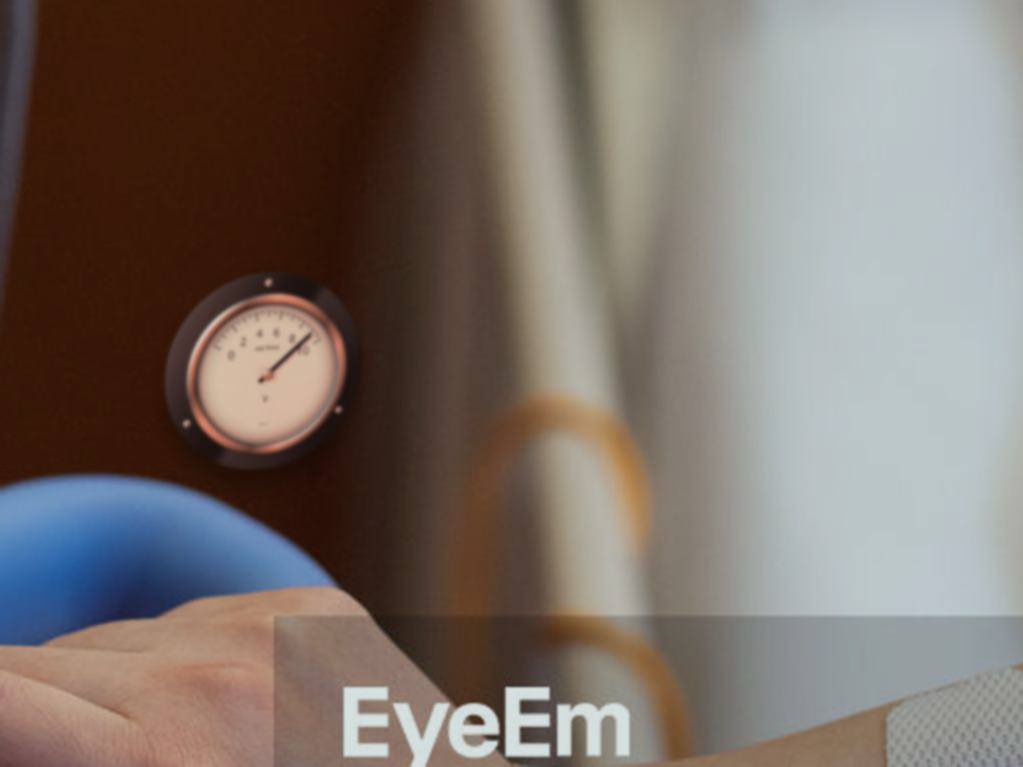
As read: 9 V
